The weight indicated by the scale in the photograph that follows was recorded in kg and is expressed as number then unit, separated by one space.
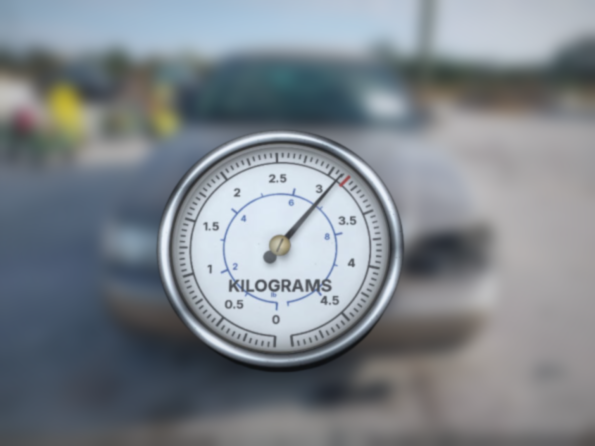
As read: 3.1 kg
